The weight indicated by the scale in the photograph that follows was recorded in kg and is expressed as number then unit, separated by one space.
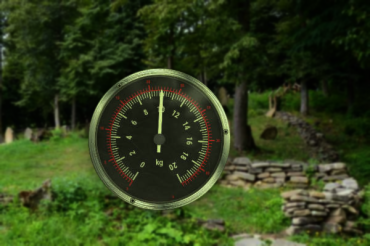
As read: 10 kg
